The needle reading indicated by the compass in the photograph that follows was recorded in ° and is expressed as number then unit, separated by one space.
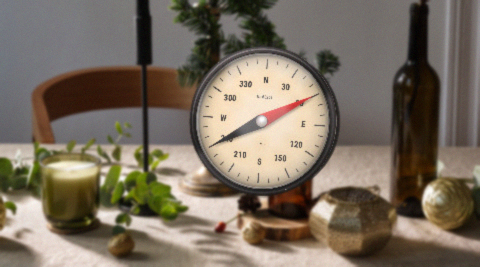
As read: 60 °
